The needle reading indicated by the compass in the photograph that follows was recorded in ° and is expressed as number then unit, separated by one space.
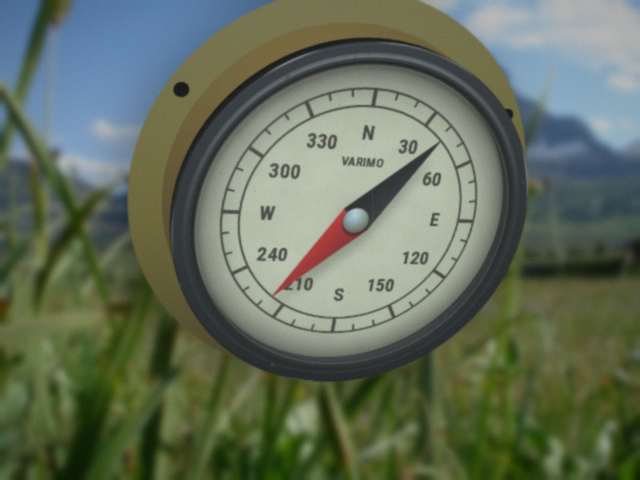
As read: 220 °
